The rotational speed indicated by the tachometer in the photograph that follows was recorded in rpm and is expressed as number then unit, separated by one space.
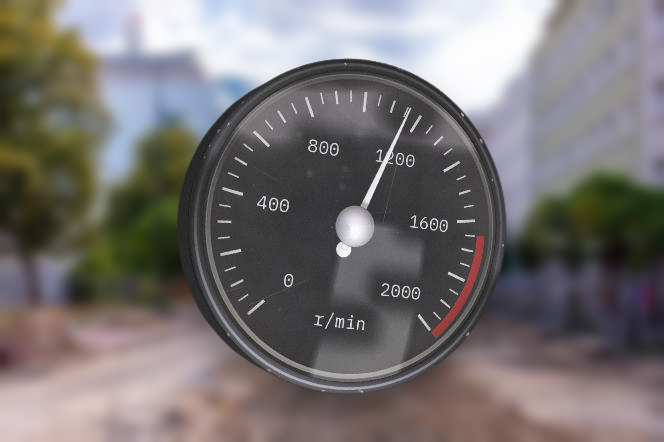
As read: 1150 rpm
